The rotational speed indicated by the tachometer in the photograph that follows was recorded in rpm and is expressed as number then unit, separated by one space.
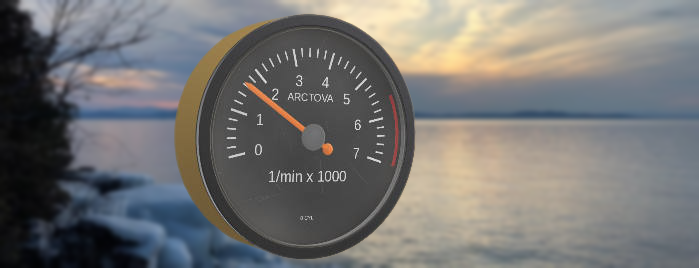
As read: 1600 rpm
